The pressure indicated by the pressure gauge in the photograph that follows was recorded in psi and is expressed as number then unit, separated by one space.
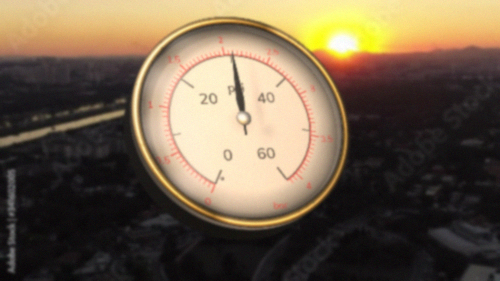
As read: 30 psi
